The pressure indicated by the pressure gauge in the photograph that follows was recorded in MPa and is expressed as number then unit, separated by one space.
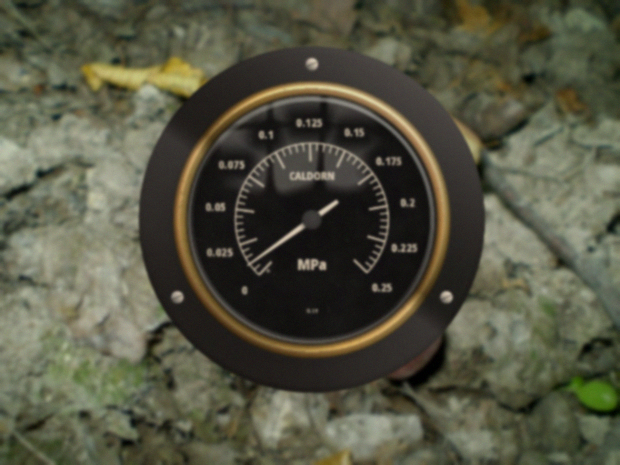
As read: 0.01 MPa
